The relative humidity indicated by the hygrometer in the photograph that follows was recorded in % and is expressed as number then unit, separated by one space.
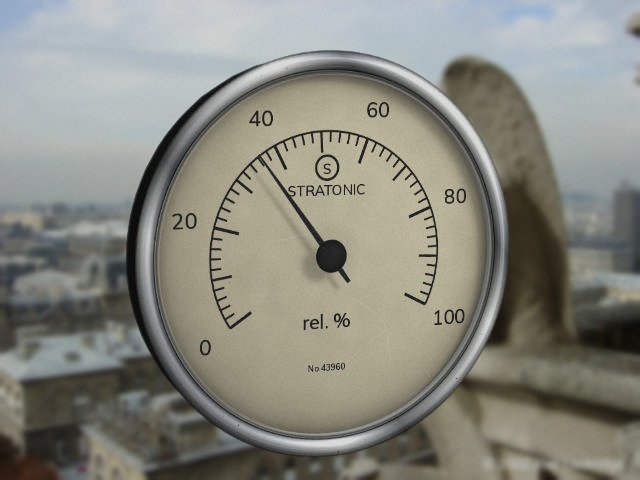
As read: 36 %
